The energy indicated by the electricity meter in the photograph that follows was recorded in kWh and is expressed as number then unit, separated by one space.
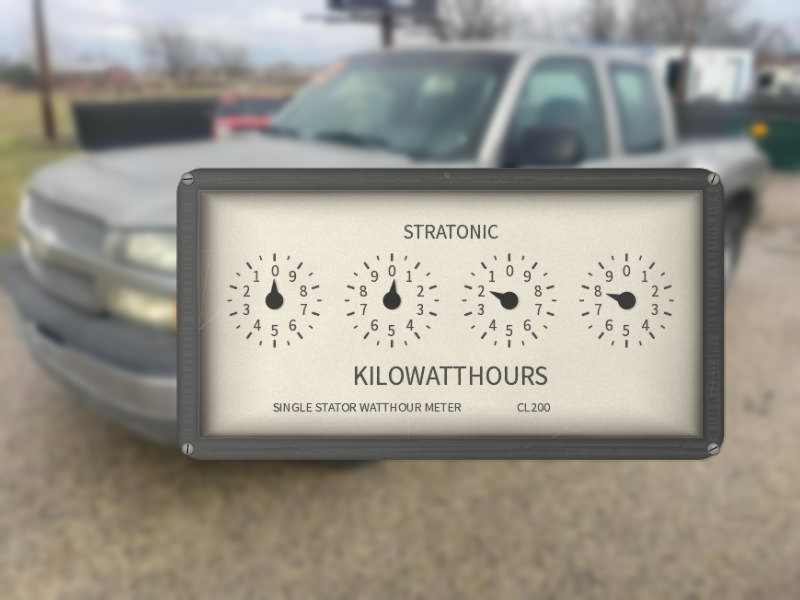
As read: 18 kWh
